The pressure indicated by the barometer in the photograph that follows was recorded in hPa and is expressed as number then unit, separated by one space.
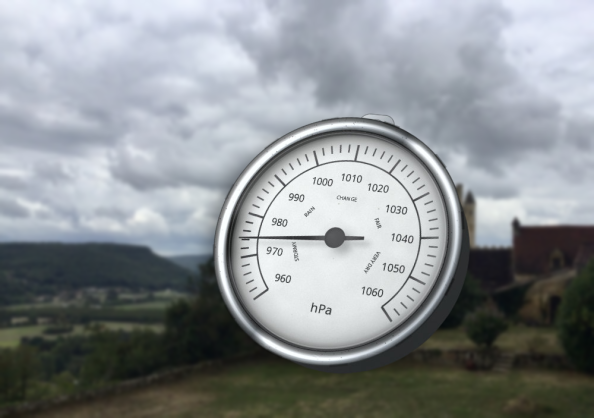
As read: 974 hPa
